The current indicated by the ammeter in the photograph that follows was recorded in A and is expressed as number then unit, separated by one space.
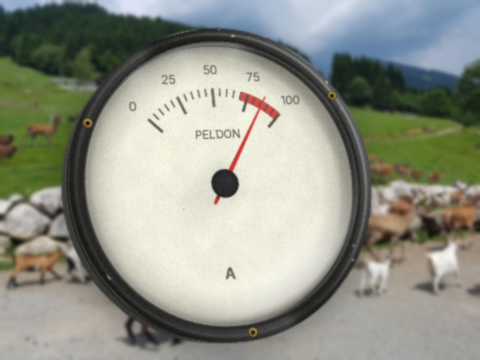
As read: 85 A
